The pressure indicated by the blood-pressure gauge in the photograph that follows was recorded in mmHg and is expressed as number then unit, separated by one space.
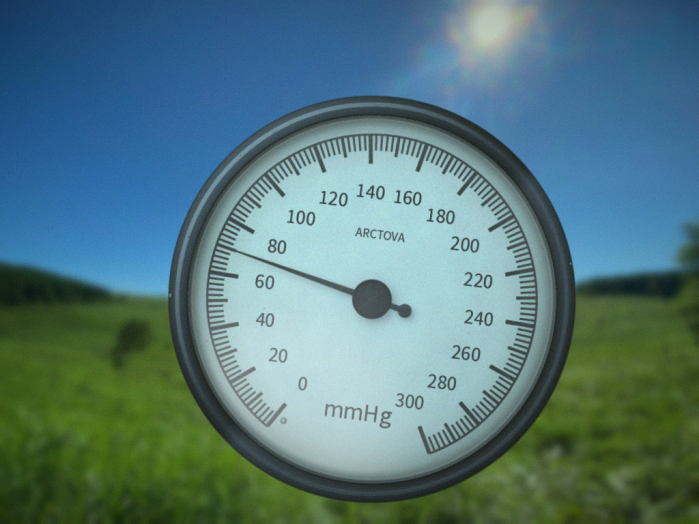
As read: 70 mmHg
